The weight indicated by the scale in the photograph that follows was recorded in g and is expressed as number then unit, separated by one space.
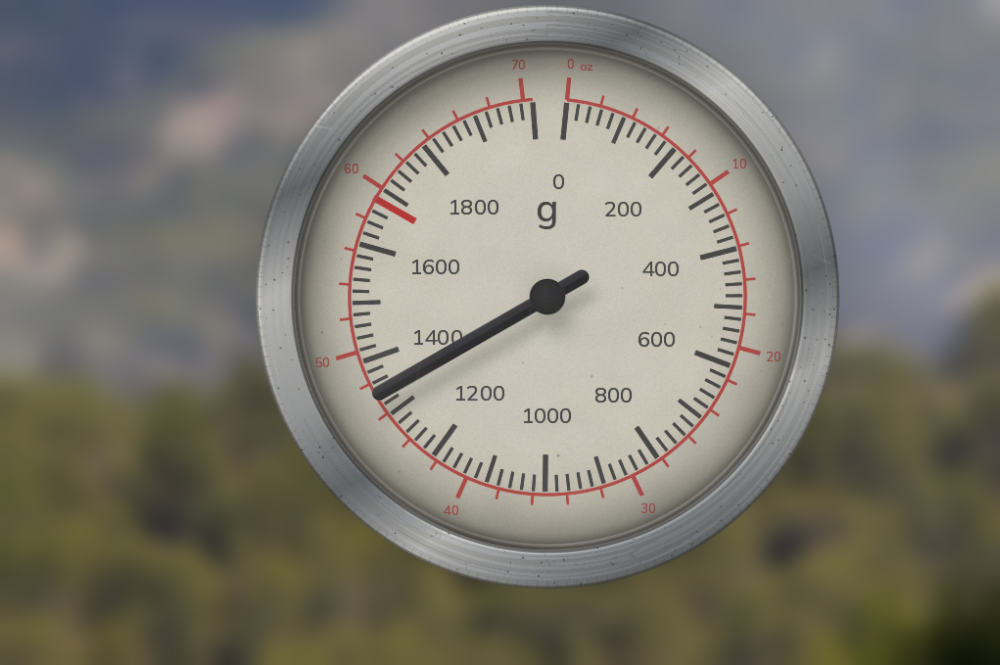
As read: 1340 g
